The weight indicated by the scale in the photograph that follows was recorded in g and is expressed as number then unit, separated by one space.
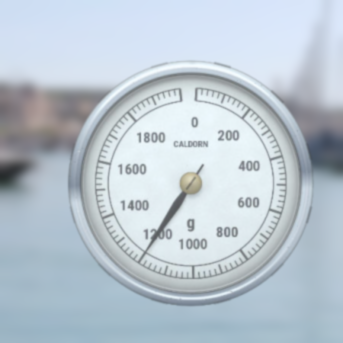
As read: 1200 g
